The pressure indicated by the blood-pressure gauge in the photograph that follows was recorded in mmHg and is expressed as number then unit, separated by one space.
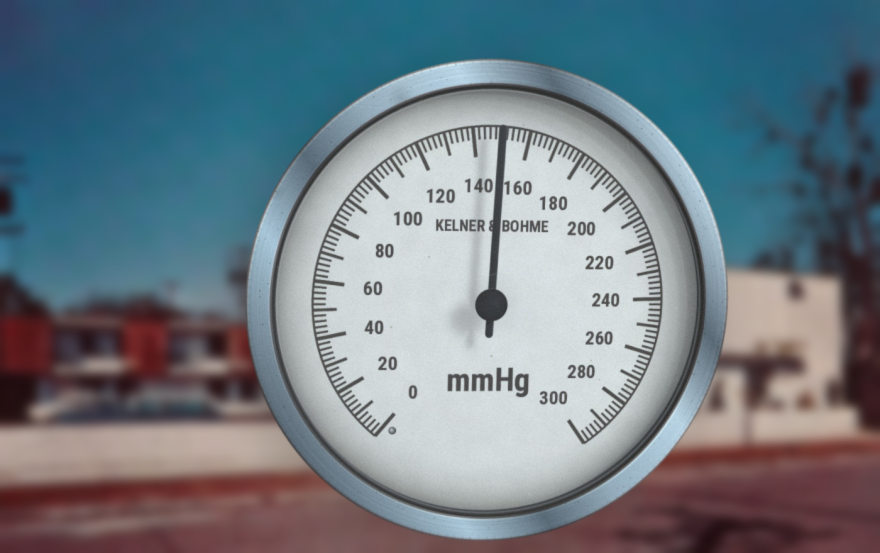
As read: 150 mmHg
